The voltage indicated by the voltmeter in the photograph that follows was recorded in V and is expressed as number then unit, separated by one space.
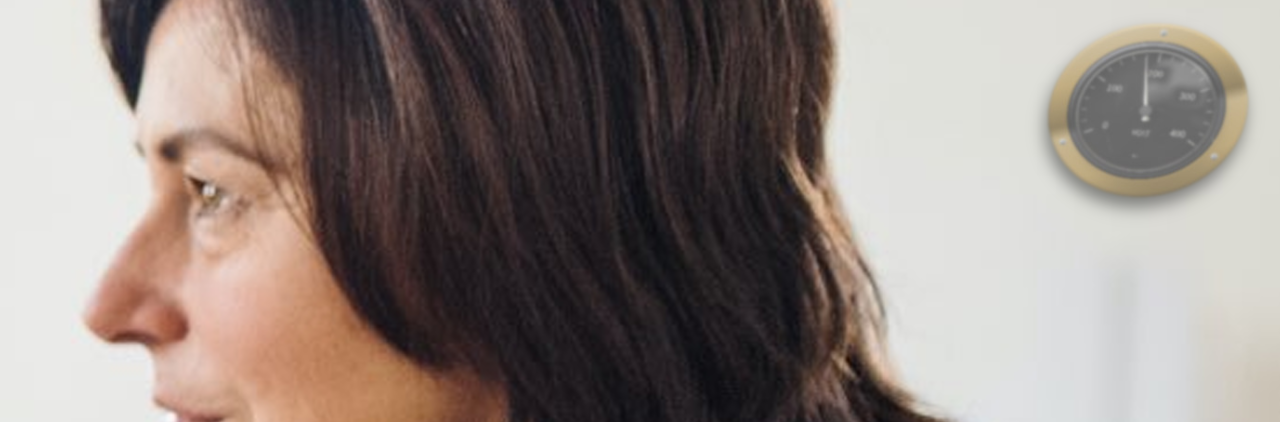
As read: 180 V
